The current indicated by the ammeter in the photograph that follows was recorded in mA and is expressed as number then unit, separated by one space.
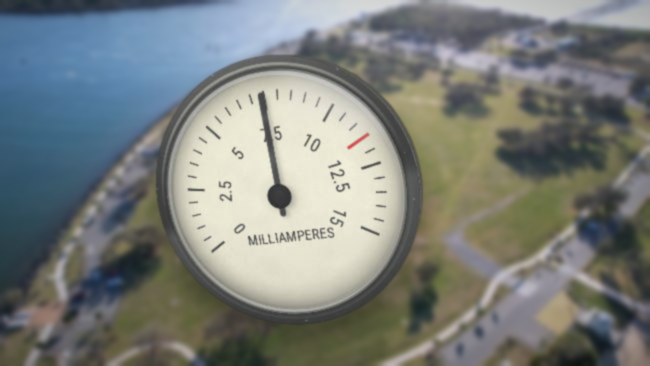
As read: 7.5 mA
